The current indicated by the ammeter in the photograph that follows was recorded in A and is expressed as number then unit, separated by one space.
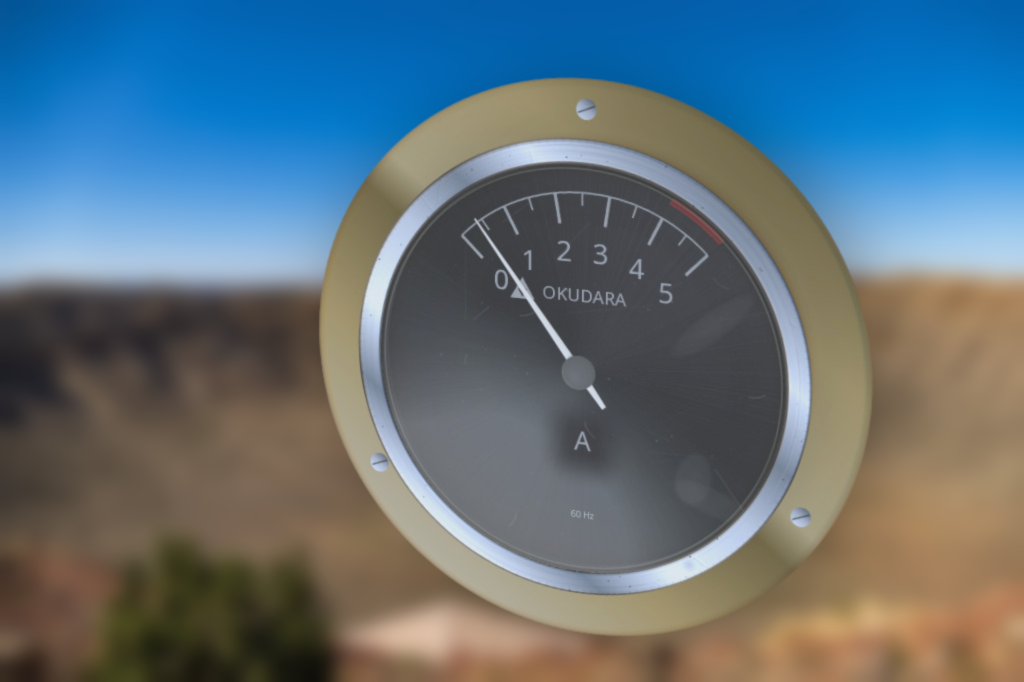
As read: 0.5 A
